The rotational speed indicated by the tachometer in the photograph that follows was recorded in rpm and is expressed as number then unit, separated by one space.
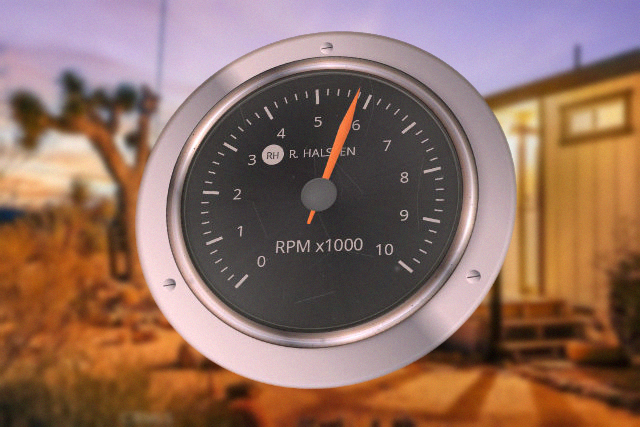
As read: 5800 rpm
